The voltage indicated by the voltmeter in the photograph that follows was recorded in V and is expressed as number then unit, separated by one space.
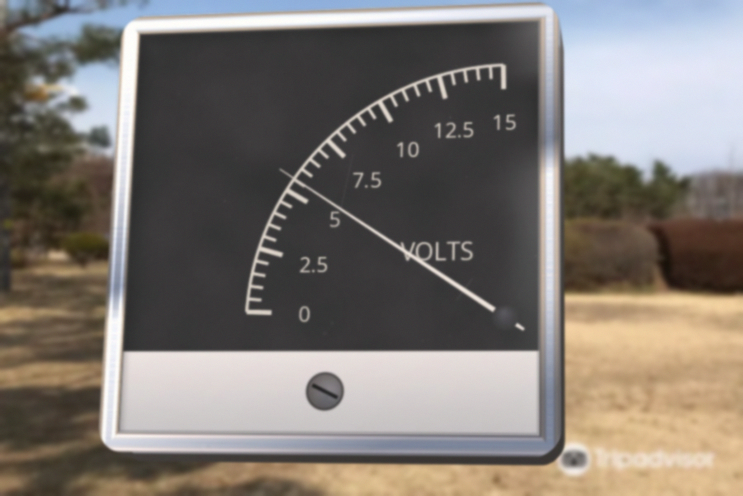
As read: 5.5 V
